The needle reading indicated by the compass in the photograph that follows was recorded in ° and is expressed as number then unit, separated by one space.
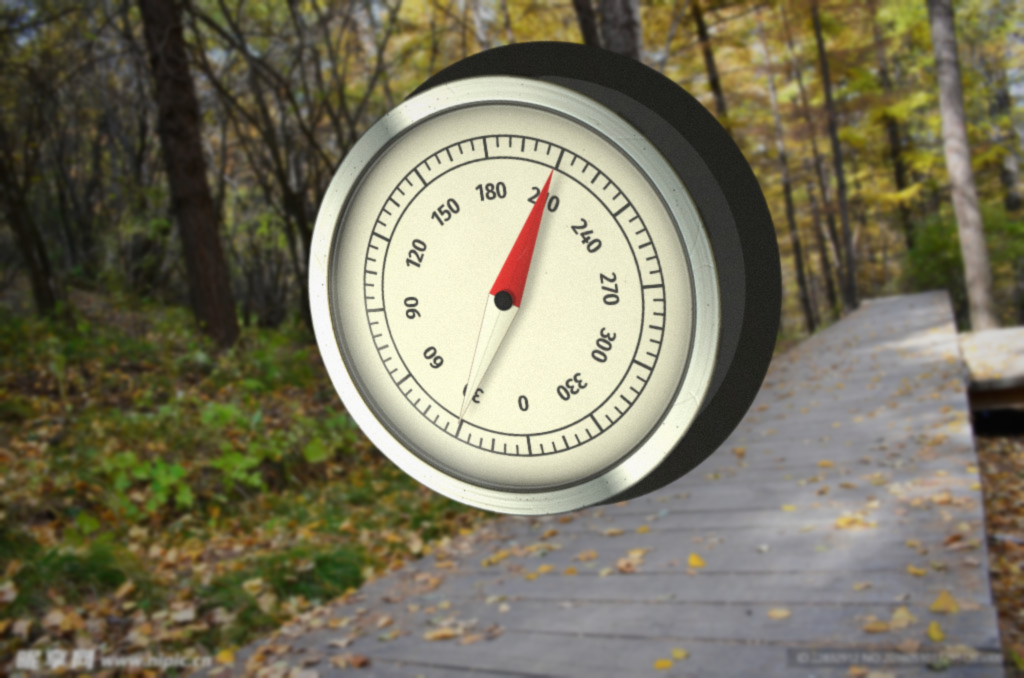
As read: 210 °
